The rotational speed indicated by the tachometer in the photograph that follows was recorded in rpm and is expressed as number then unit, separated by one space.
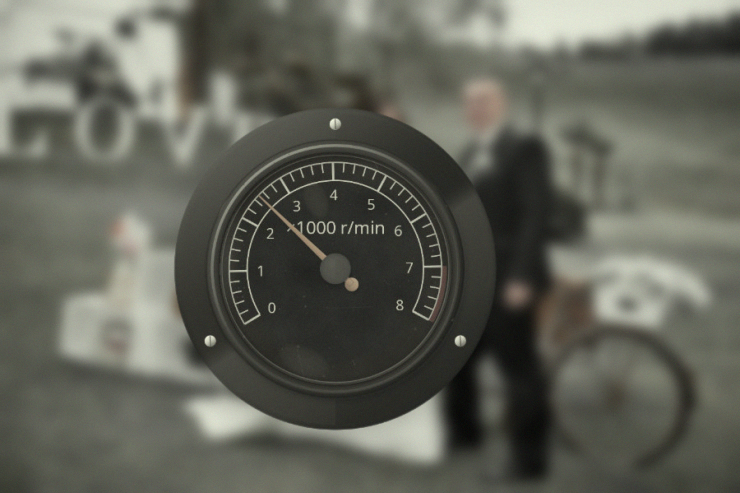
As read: 2500 rpm
